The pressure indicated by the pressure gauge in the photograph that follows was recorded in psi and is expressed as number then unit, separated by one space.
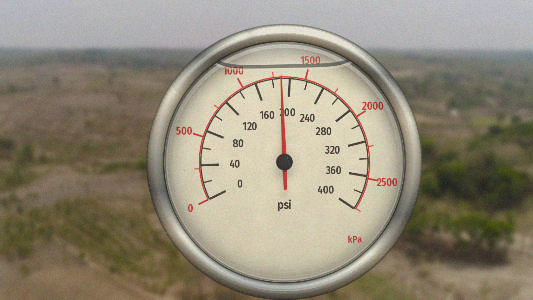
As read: 190 psi
